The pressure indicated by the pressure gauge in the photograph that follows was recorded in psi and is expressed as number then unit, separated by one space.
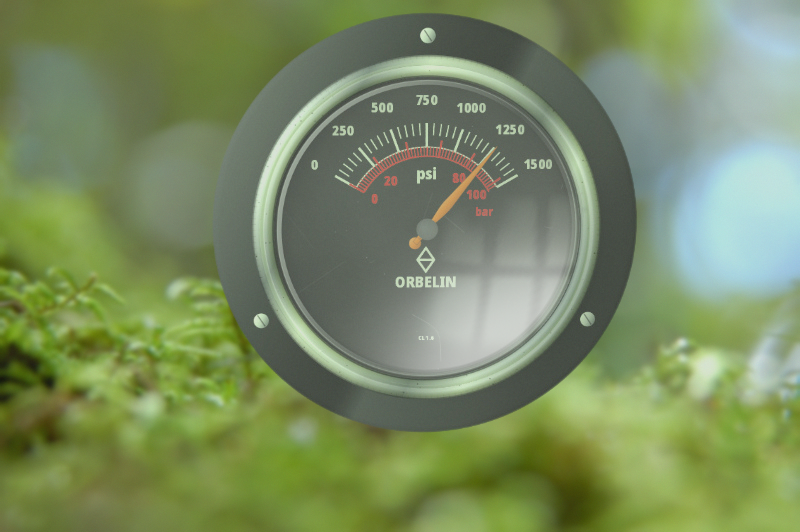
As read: 1250 psi
